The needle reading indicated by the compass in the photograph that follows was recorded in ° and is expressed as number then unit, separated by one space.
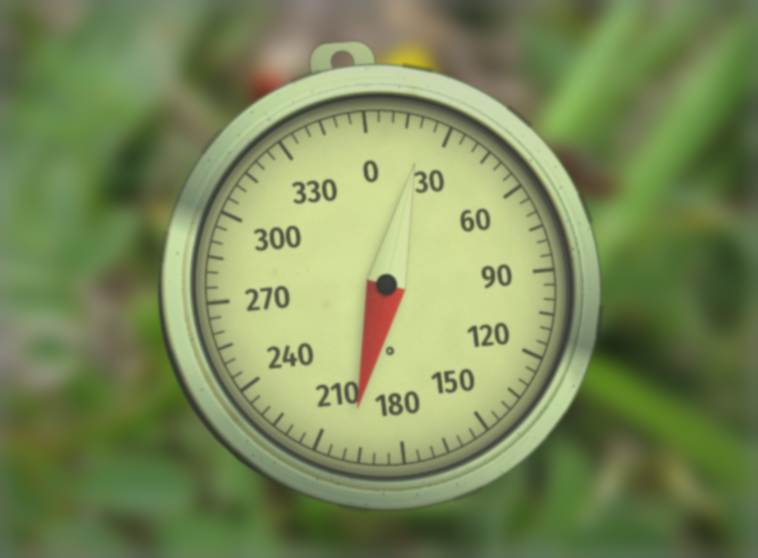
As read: 200 °
